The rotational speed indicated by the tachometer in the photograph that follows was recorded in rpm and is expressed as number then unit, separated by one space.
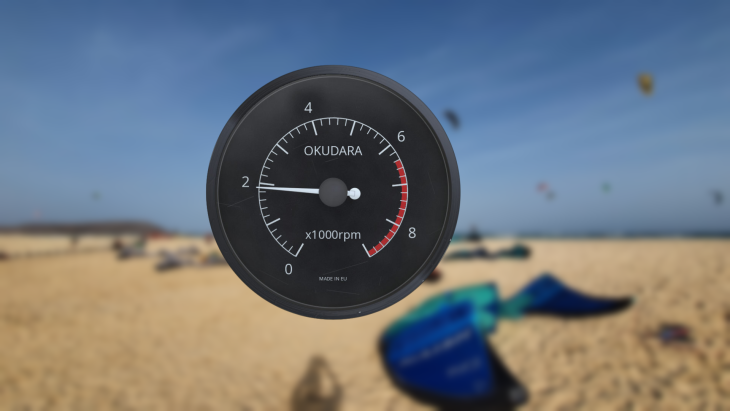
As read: 1900 rpm
